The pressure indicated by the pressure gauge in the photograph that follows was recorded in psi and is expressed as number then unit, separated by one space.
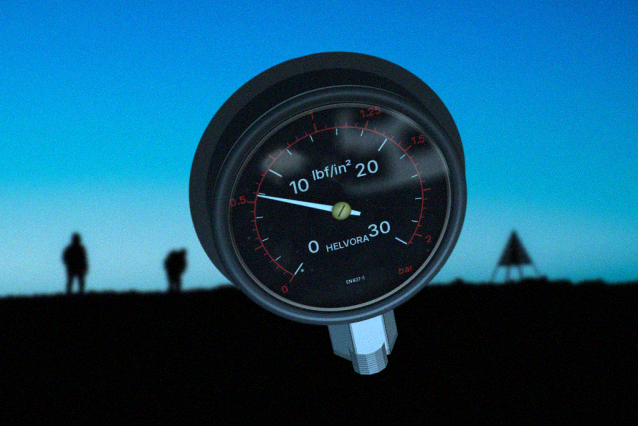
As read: 8 psi
